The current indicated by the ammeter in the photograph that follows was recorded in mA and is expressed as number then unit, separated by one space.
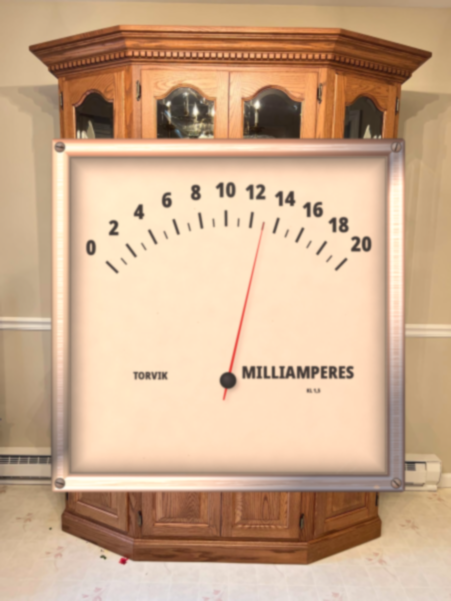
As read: 13 mA
